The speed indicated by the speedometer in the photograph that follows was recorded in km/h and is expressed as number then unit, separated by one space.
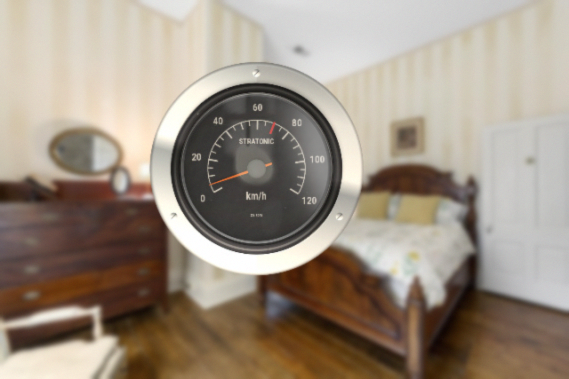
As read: 5 km/h
